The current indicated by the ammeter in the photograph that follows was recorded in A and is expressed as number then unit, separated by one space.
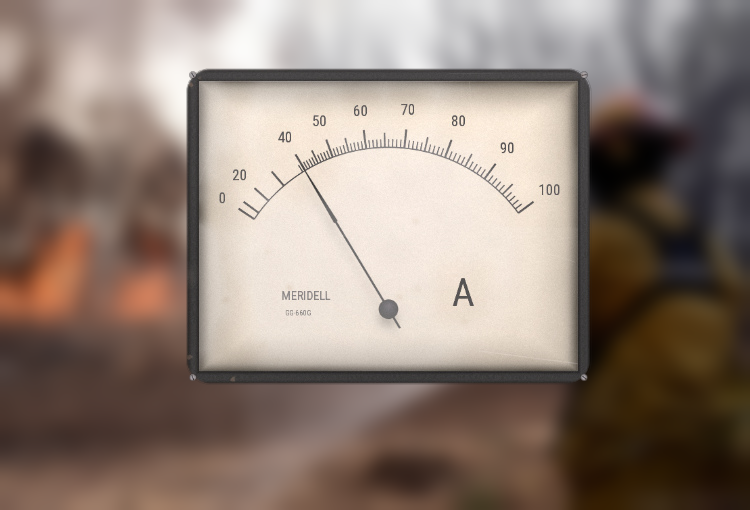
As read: 40 A
